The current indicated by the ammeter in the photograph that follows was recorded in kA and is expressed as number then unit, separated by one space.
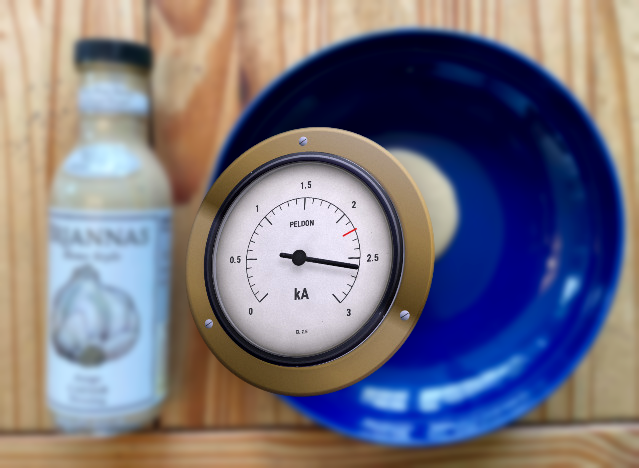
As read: 2.6 kA
